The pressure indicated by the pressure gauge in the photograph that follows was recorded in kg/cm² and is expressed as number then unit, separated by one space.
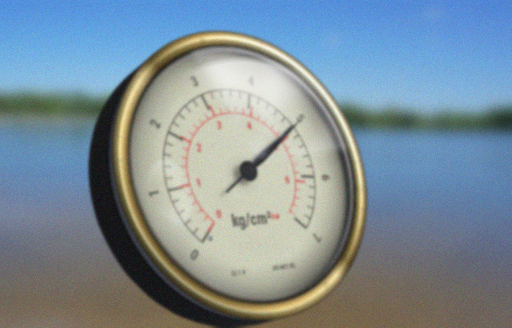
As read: 5 kg/cm²
